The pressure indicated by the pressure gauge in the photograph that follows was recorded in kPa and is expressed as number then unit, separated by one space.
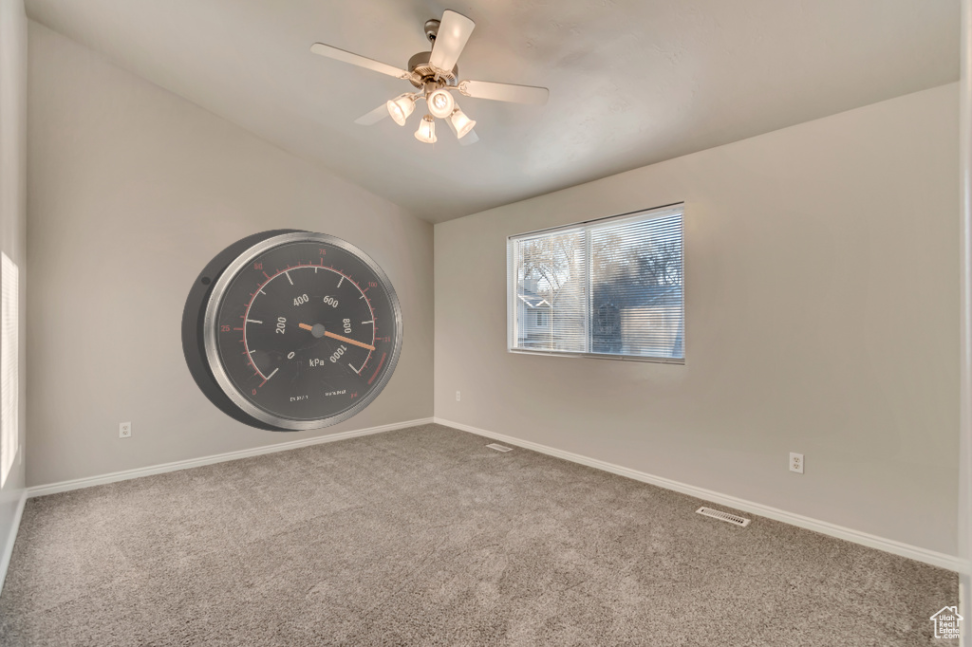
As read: 900 kPa
